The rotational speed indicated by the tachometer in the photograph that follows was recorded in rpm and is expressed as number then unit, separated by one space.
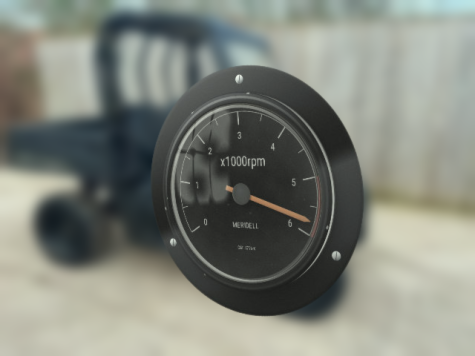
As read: 5750 rpm
